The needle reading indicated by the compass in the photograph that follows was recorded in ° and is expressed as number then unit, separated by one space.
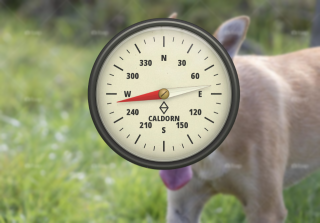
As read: 260 °
